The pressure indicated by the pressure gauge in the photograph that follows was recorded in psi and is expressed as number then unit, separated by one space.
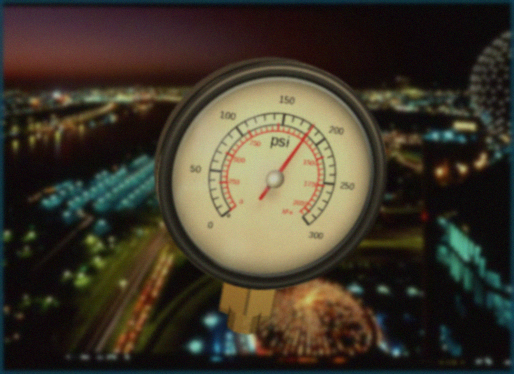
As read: 180 psi
